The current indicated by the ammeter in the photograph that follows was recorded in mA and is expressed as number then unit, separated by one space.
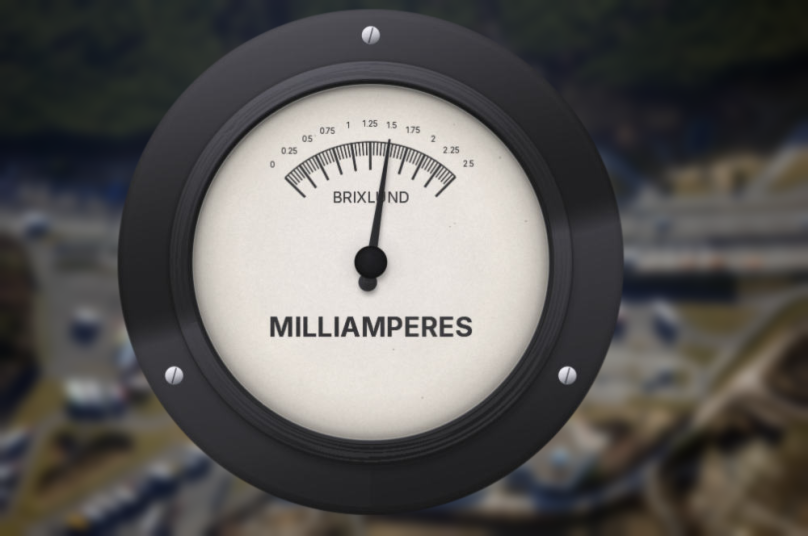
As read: 1.5 mA
